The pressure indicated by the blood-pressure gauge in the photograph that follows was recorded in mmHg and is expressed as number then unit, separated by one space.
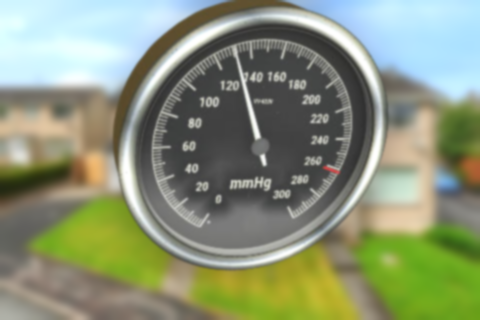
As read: 130 mmHg
